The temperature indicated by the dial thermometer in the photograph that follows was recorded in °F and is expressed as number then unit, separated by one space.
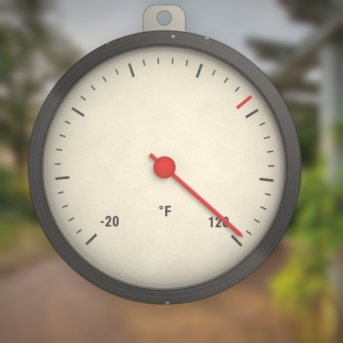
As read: 118 °F
